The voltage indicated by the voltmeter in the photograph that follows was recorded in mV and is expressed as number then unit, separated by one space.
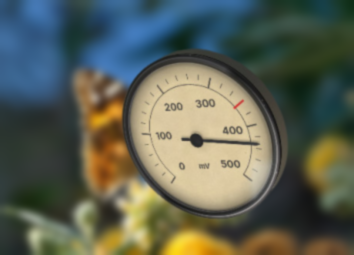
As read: 430 mV
